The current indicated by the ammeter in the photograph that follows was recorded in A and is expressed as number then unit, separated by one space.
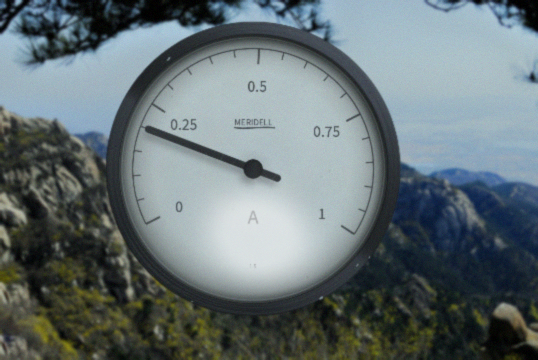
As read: 0.2 A
